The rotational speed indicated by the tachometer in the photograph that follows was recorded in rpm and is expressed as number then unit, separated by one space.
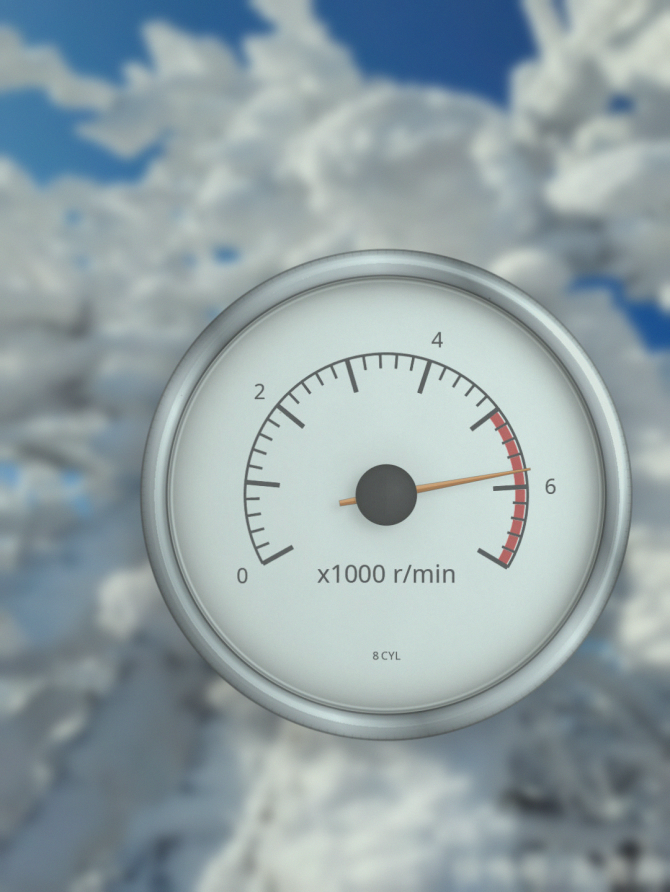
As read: 5800 rpm
